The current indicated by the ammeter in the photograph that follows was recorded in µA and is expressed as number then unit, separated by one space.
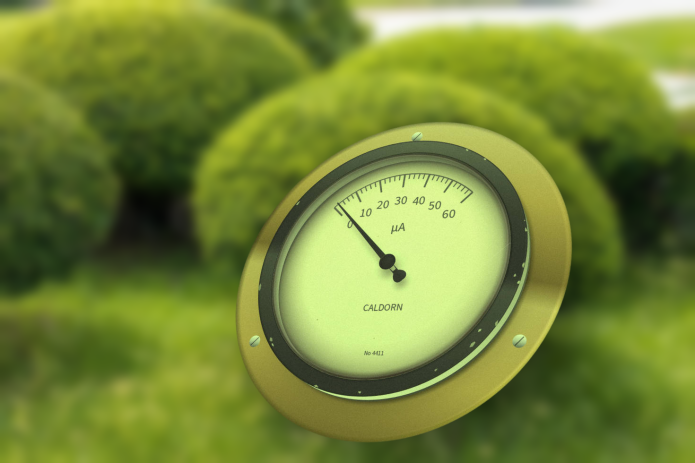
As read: 2 µA
